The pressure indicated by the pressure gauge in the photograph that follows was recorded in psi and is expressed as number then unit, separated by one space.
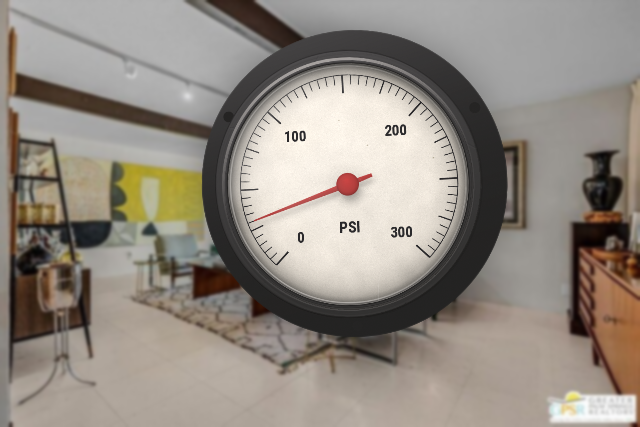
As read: 30 psi
